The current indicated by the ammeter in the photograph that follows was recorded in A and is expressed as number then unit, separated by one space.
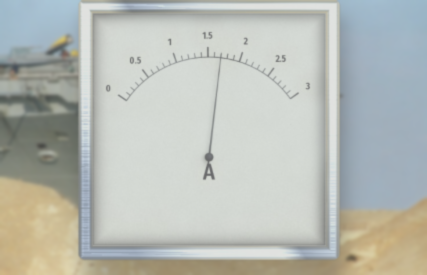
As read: 1.7 A
